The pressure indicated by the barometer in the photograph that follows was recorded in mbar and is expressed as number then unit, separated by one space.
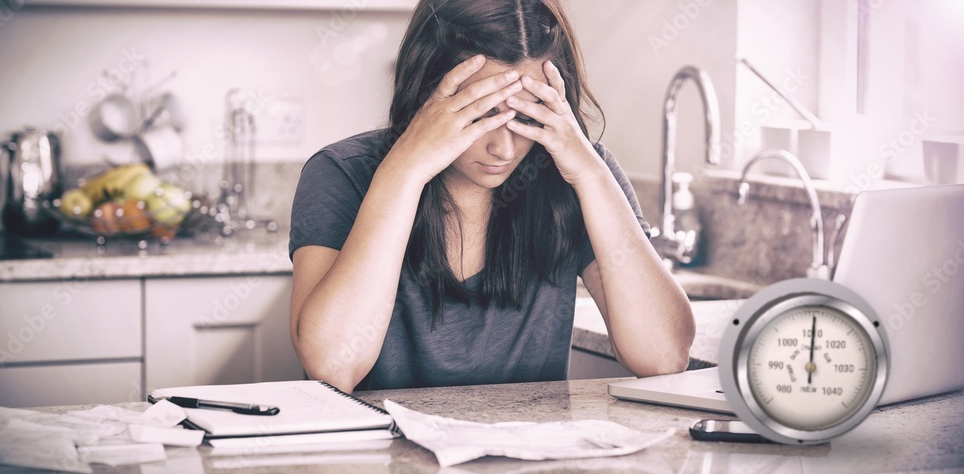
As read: 1010 mbar
